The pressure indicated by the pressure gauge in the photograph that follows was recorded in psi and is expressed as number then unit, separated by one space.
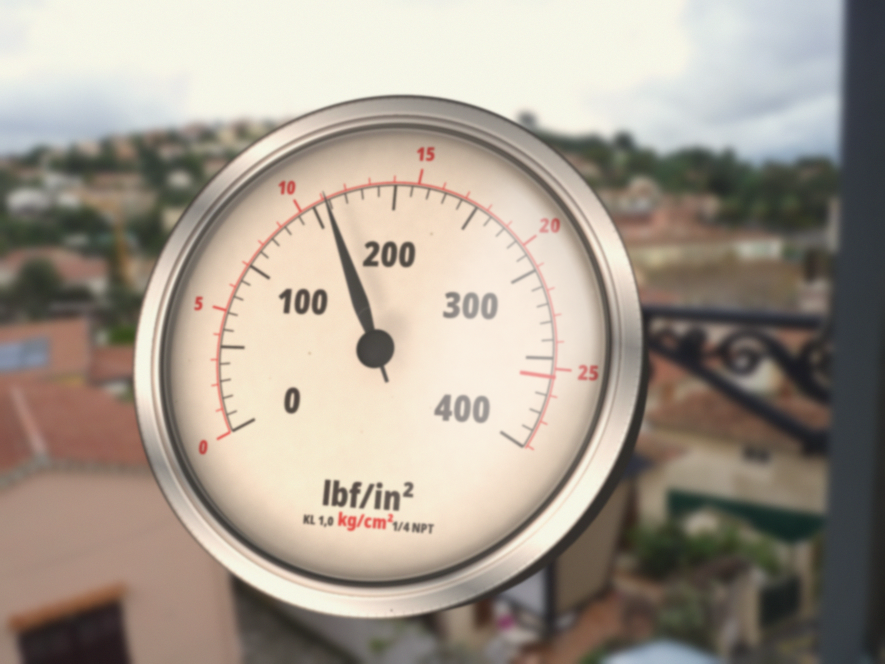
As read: 160 psi
